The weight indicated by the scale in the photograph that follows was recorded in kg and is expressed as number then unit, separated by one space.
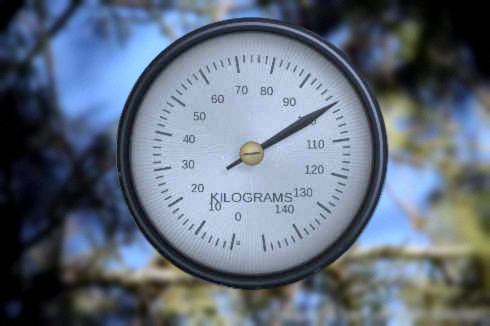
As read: 100 kg
